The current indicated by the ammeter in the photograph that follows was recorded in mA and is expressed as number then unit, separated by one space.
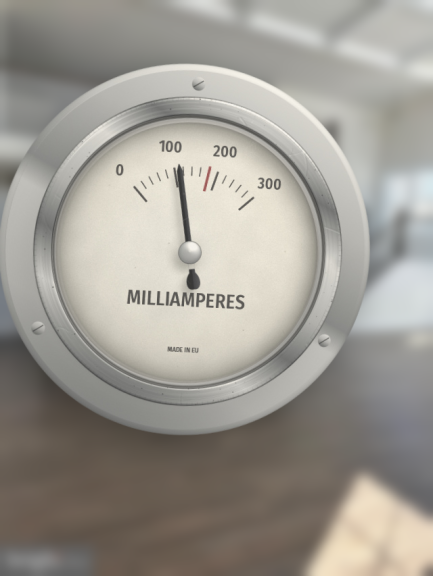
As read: 110 mA
